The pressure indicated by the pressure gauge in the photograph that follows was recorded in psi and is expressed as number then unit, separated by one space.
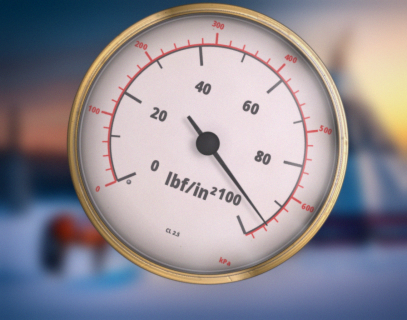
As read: 95 psi
